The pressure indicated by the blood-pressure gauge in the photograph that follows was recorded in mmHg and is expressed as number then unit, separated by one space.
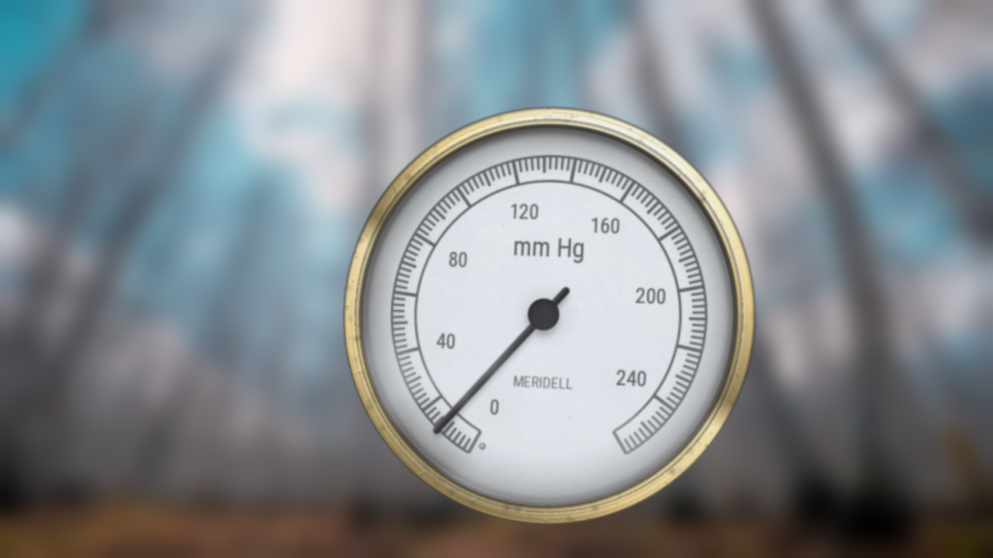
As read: 12 mmHg
